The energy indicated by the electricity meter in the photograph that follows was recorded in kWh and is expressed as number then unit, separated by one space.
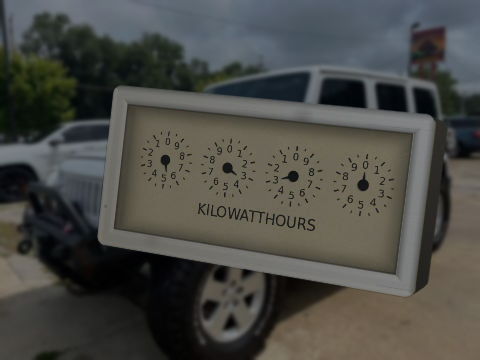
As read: 5330 kWh
